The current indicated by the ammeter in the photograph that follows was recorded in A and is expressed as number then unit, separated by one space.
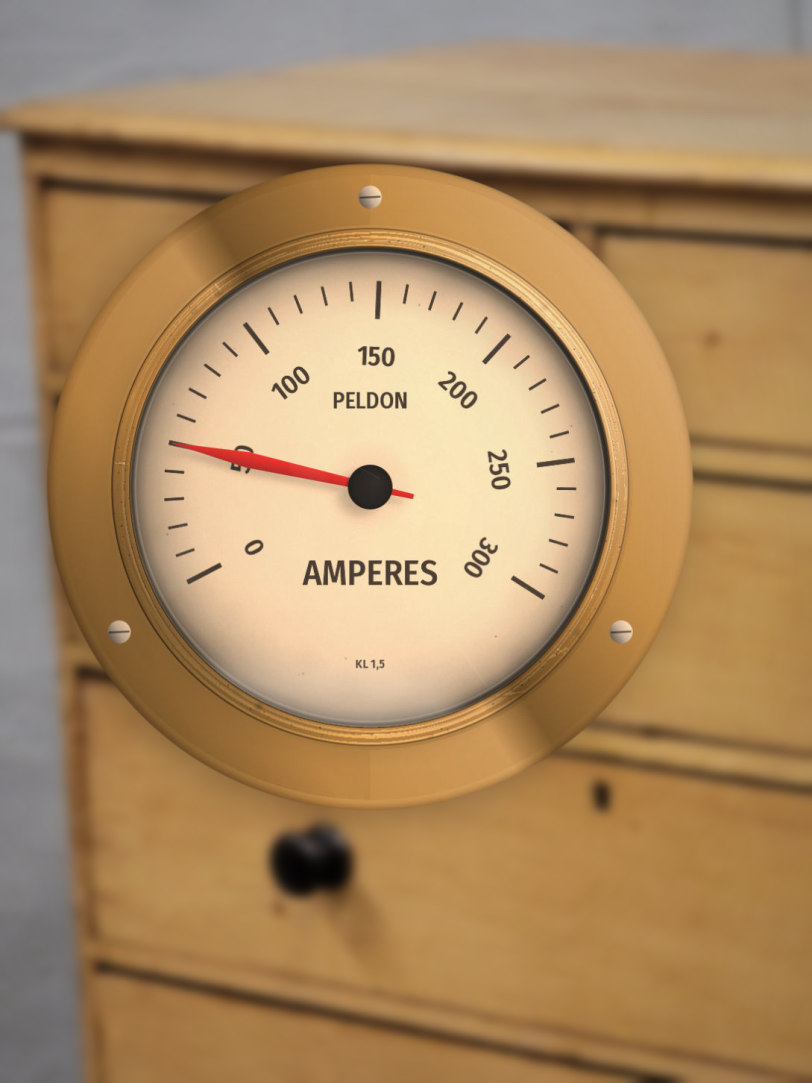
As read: 50 A
